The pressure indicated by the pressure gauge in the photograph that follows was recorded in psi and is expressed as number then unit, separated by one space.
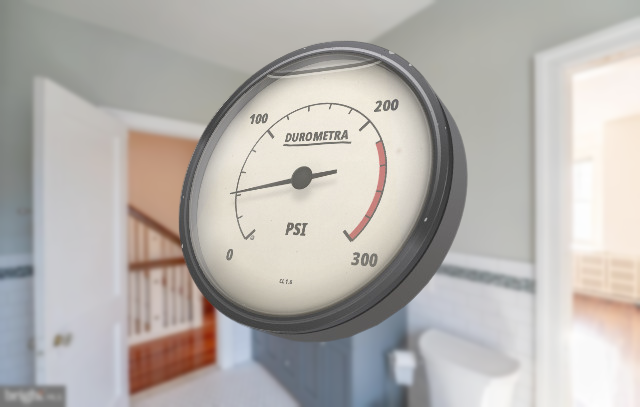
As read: 40 psi
